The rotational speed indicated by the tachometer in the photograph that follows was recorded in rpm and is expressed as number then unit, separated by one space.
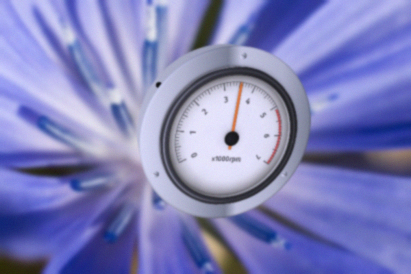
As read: 3500 rpm
